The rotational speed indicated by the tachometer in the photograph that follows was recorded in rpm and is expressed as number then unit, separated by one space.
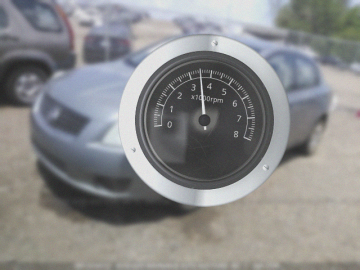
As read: 3500 rpm
